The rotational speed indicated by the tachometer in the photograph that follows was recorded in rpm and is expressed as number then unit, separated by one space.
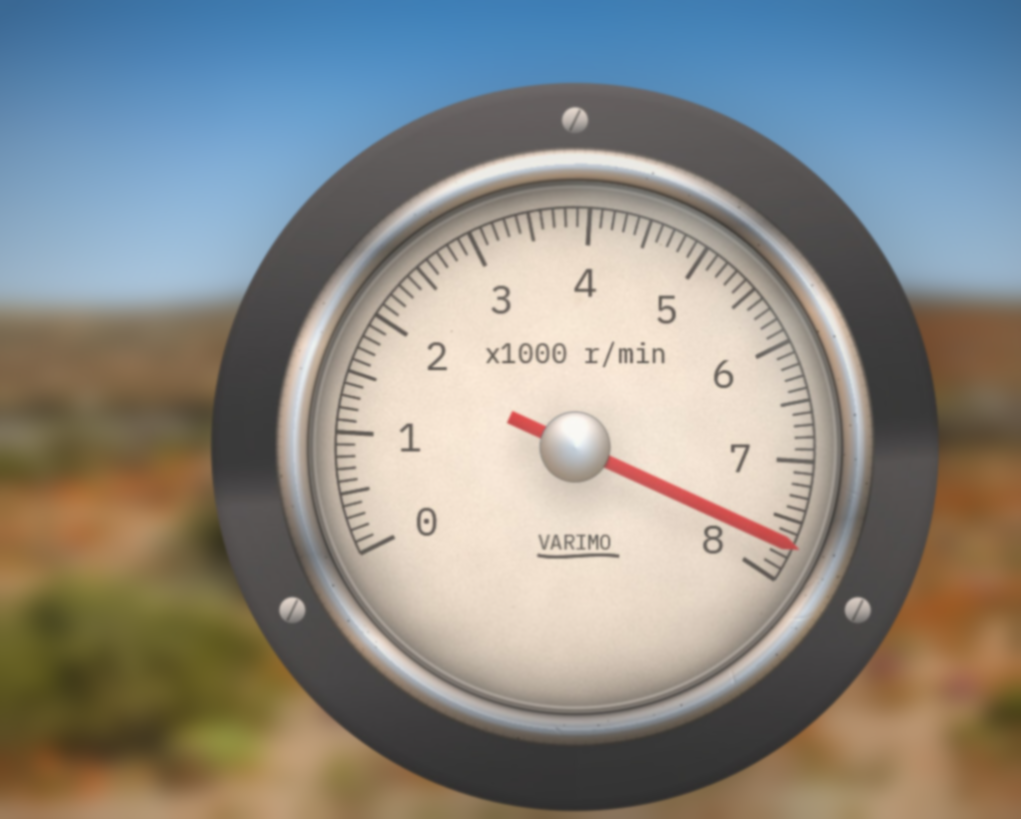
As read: 7700 rpm
